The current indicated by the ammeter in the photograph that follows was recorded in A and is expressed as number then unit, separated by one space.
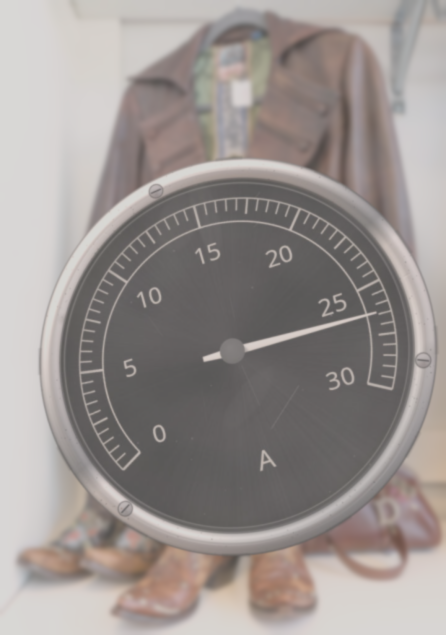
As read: 26.5 A
